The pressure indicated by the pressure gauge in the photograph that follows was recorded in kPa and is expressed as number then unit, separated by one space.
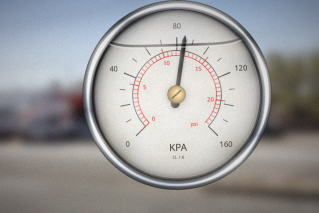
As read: 85 kPa
